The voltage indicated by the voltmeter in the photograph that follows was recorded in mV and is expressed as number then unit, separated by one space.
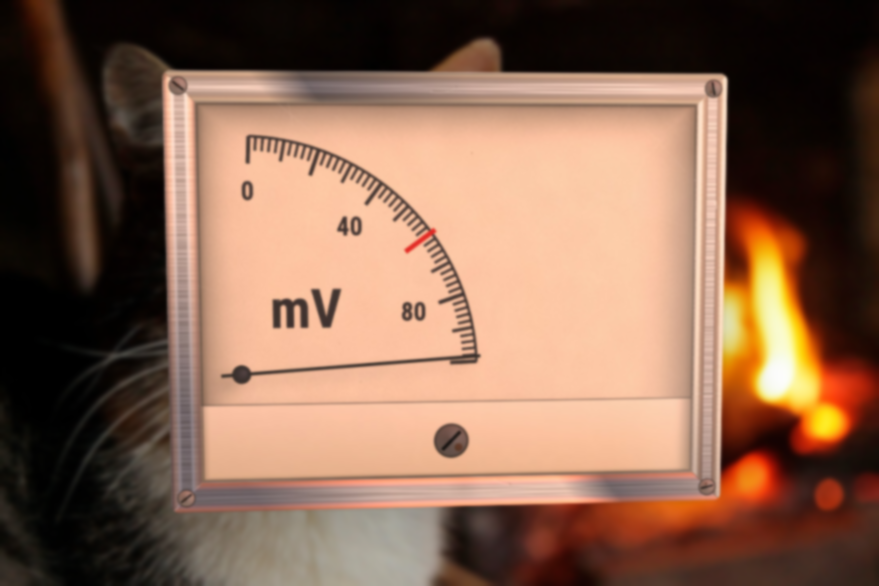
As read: 98 mV
